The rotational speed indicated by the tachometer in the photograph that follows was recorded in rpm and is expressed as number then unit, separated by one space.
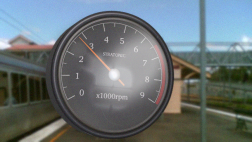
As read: 2750 rpm
